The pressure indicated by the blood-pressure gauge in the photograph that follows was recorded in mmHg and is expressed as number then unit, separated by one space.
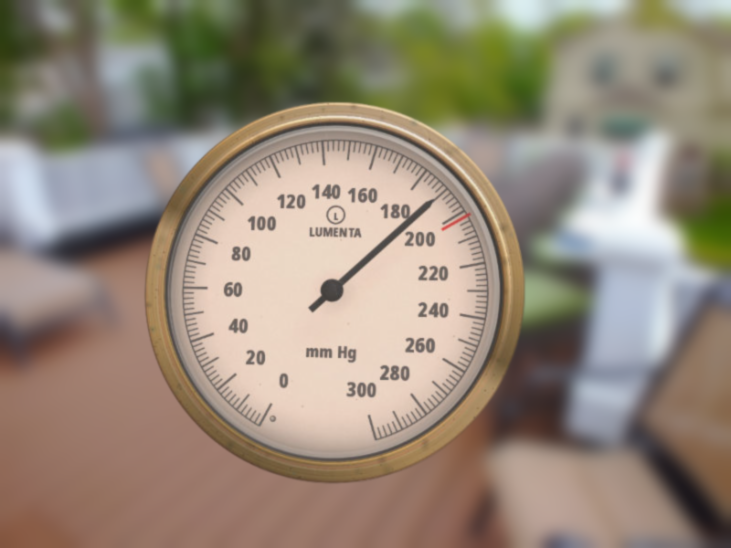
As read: 190 mmHg
